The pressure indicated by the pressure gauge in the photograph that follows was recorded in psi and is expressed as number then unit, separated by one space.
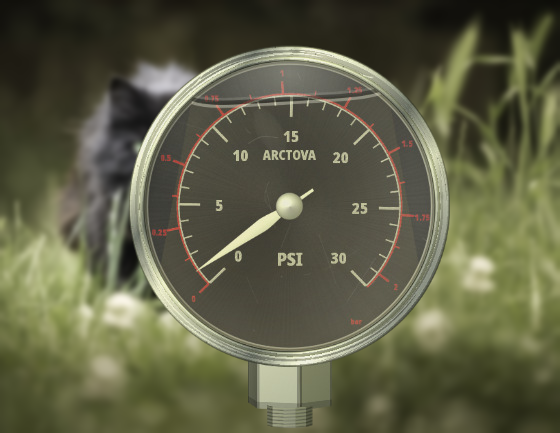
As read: 1 psi
